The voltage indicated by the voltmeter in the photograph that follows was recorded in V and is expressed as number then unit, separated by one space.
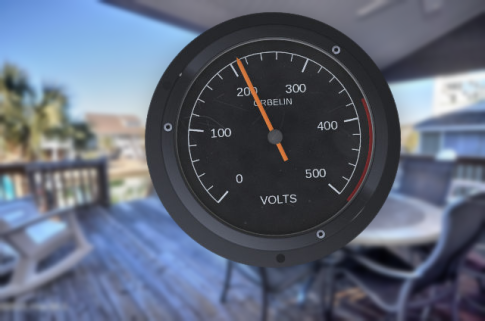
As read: 210 V
